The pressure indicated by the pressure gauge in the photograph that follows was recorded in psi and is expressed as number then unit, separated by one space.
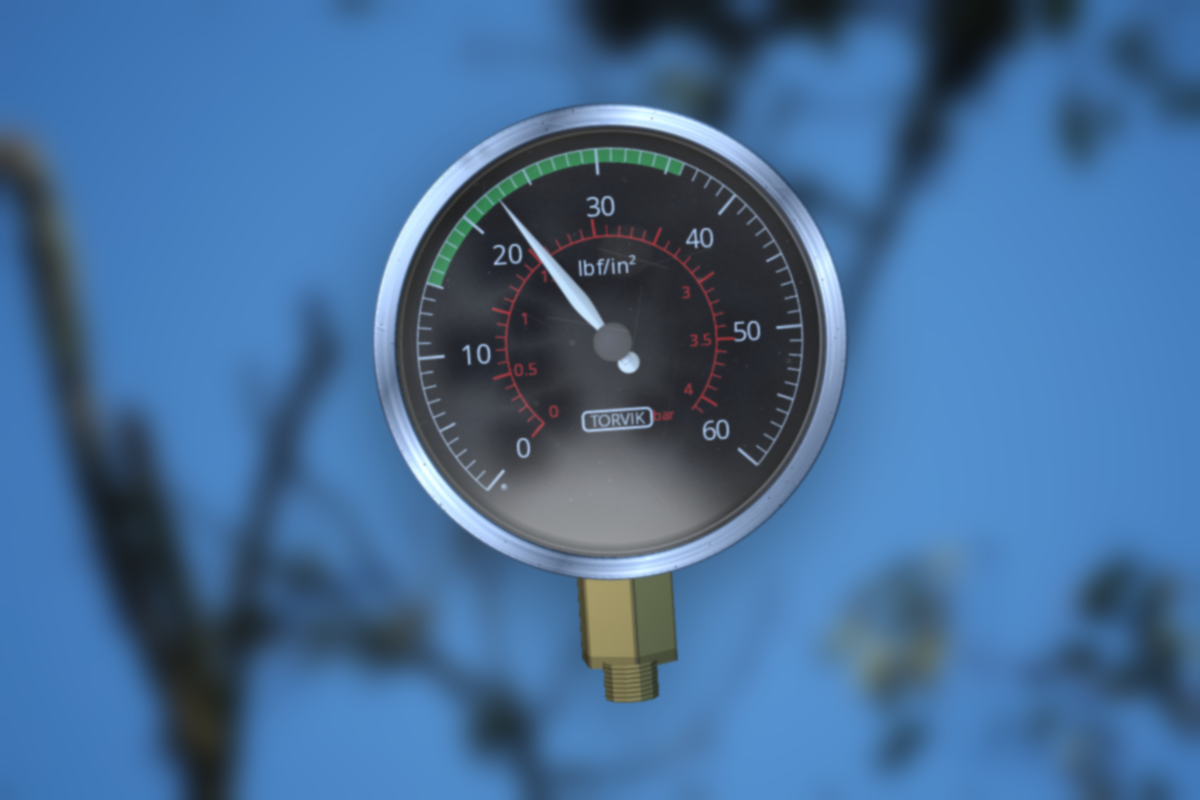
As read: 22.5 psi
